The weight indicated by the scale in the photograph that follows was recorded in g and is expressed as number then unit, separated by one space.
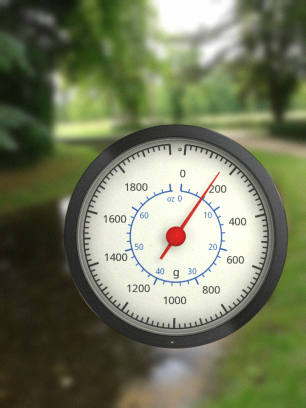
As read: 160 g
